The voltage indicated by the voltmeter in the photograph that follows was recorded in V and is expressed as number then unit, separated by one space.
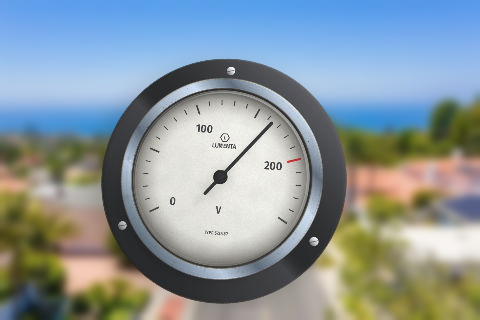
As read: 165 V
